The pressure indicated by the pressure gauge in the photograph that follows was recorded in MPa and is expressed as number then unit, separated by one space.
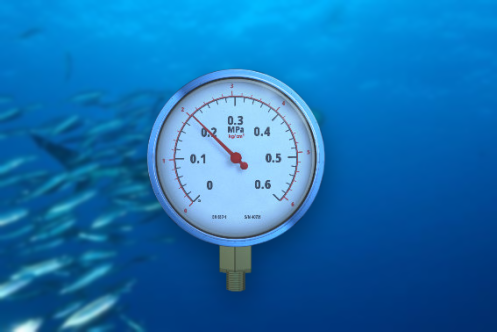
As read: 0.2 MPa
